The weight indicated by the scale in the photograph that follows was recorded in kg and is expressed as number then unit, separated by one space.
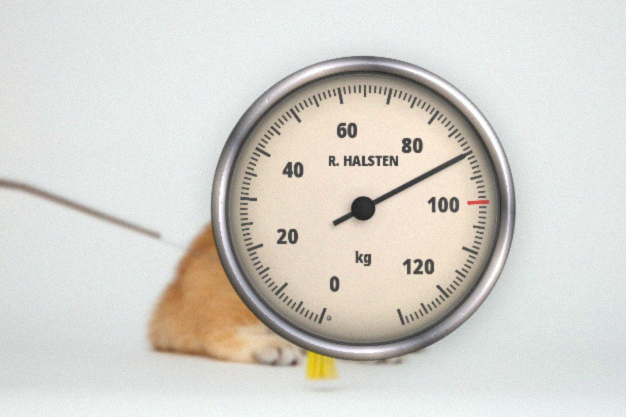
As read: 90 kg
